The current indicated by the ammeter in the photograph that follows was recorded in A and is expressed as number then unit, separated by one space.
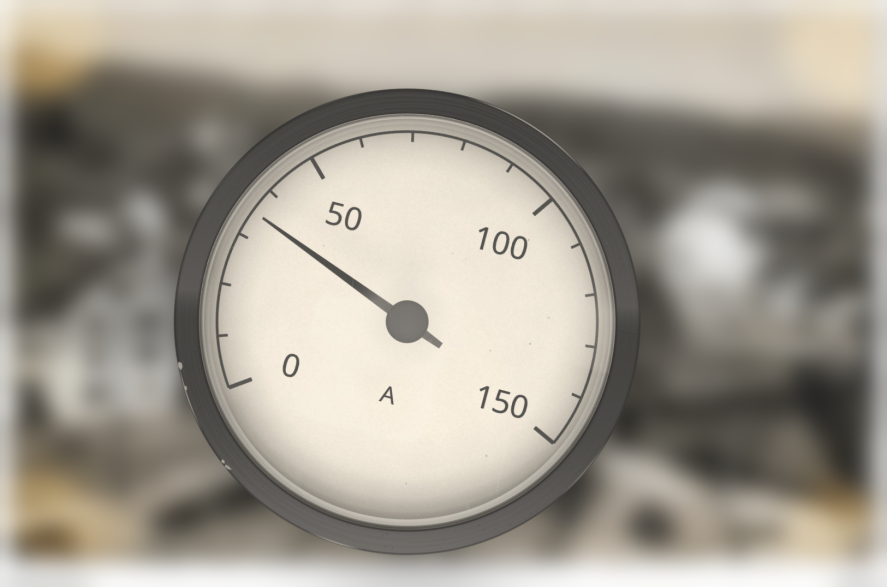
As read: 35 A
